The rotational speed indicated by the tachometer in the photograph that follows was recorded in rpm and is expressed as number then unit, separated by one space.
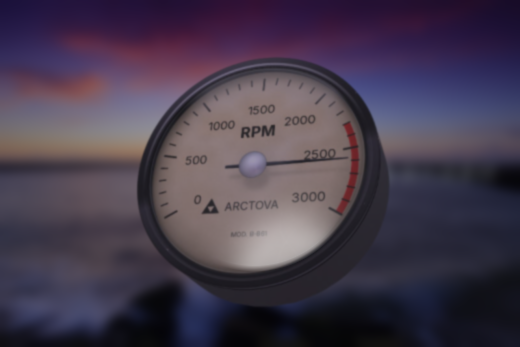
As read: 2600 rpm
